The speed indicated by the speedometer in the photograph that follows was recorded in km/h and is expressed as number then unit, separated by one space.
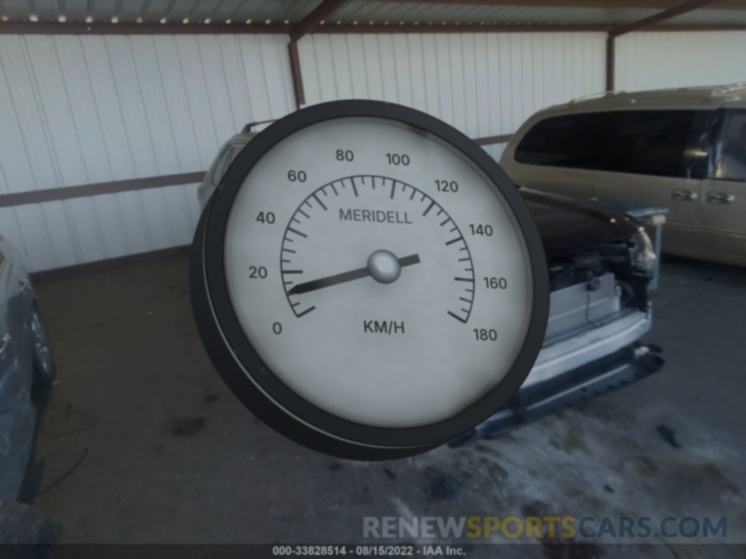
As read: 10 km/h
